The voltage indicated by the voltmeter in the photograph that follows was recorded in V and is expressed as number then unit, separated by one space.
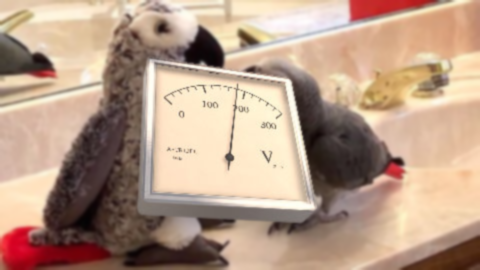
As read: 180 V
